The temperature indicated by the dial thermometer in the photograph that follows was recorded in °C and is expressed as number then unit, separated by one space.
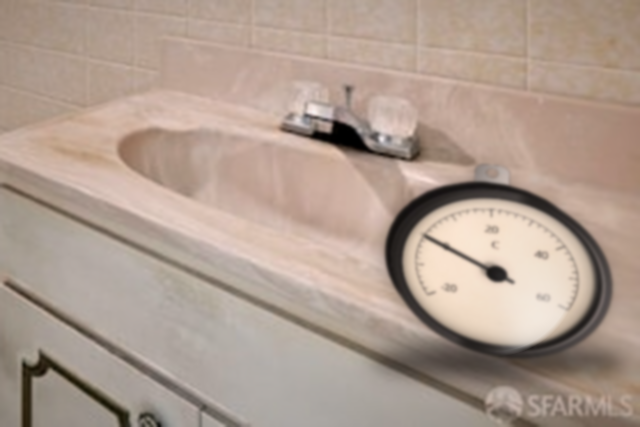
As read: 0 °C
